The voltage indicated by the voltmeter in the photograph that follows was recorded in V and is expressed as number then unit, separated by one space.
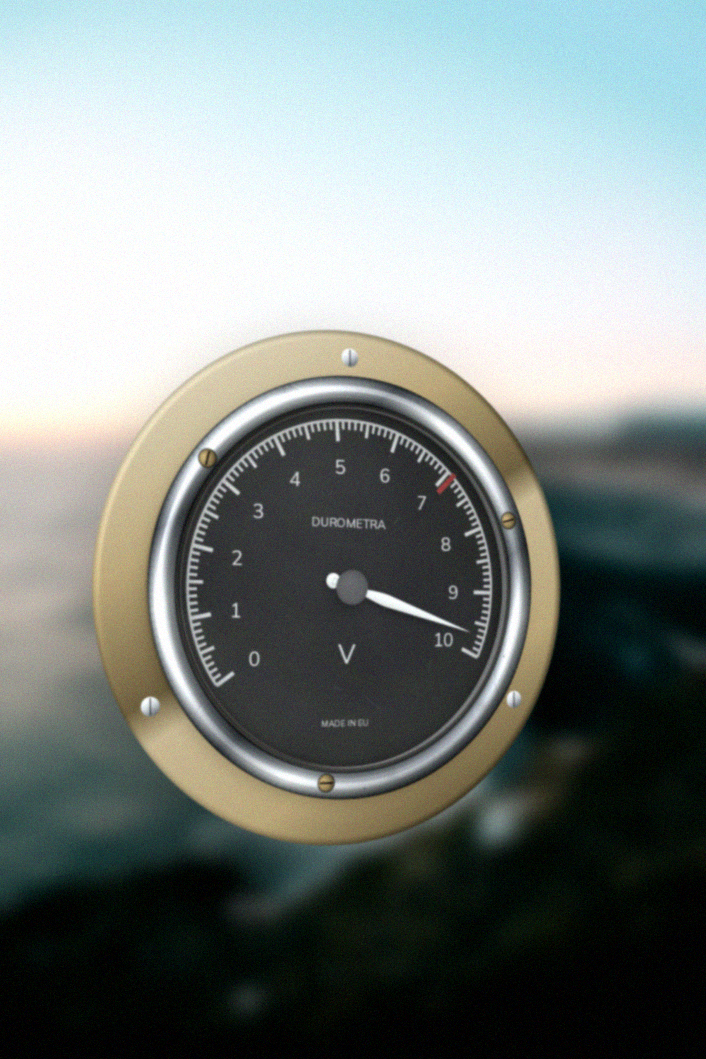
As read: 9.7 V
